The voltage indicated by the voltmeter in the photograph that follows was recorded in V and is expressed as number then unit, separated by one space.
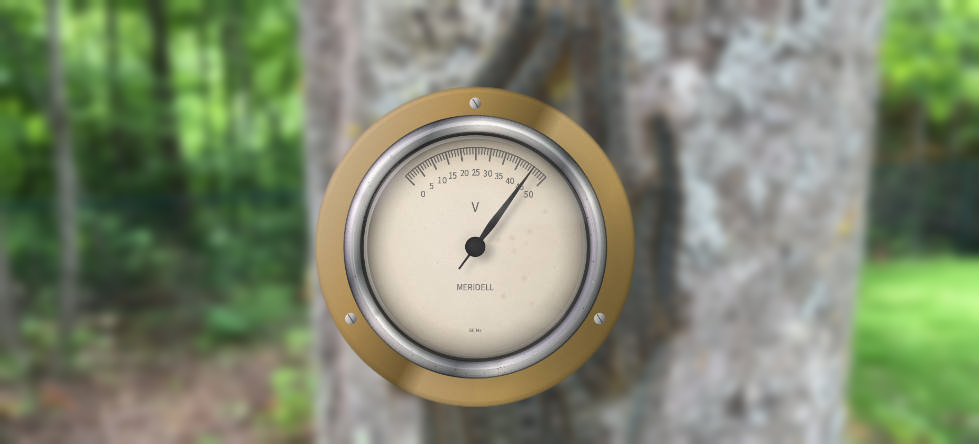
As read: 45 V
